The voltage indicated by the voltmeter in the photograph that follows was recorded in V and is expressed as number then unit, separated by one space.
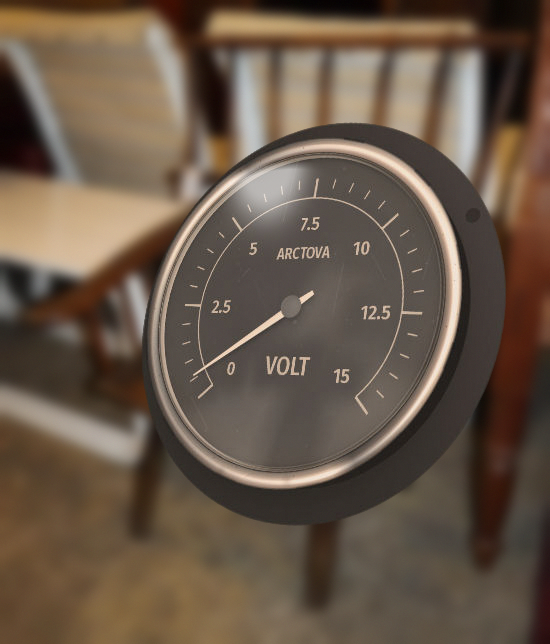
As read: 0.5 V
